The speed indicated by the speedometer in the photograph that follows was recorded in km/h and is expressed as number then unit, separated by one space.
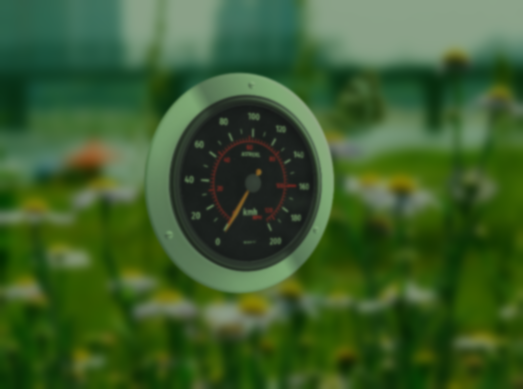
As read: 0 km/h
